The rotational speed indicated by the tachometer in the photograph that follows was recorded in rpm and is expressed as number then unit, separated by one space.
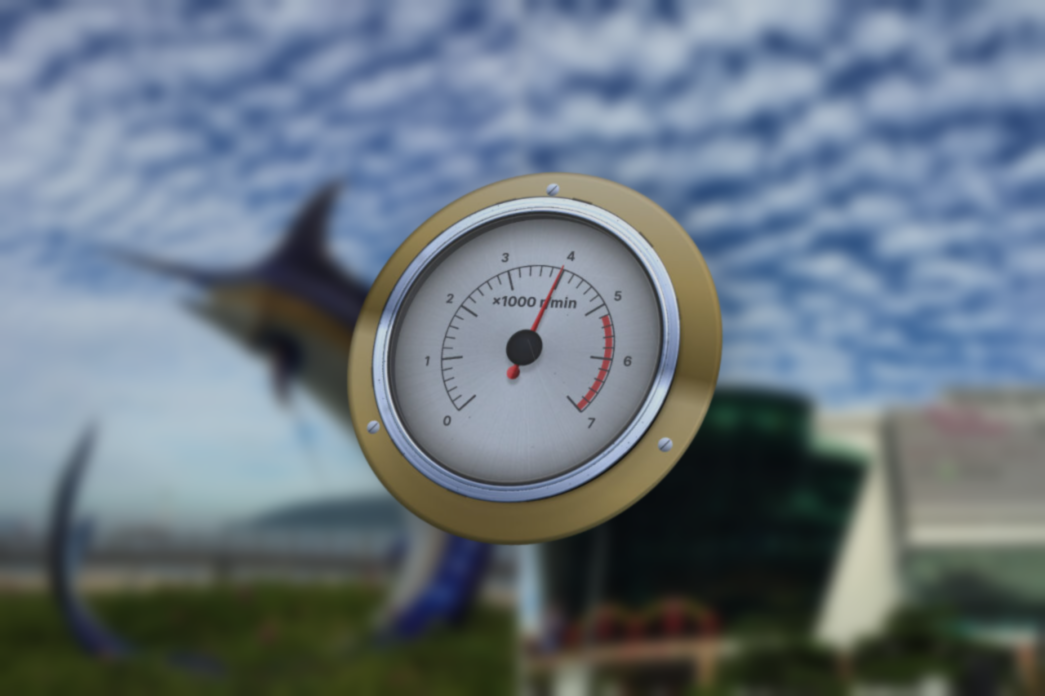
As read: 4000 rpm
